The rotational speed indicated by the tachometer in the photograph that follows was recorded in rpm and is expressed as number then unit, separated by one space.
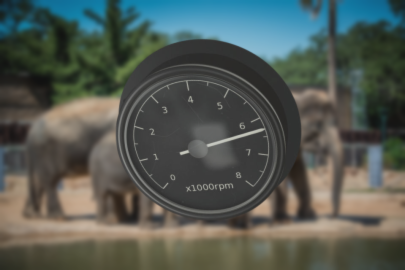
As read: 6250 rpm
